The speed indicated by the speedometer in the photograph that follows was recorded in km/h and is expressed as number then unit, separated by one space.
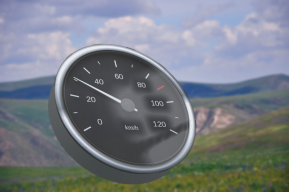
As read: 30 km/h
